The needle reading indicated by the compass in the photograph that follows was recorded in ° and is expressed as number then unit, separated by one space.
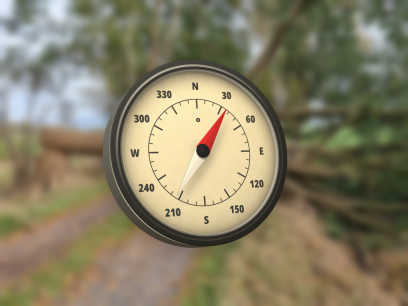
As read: 35 °
